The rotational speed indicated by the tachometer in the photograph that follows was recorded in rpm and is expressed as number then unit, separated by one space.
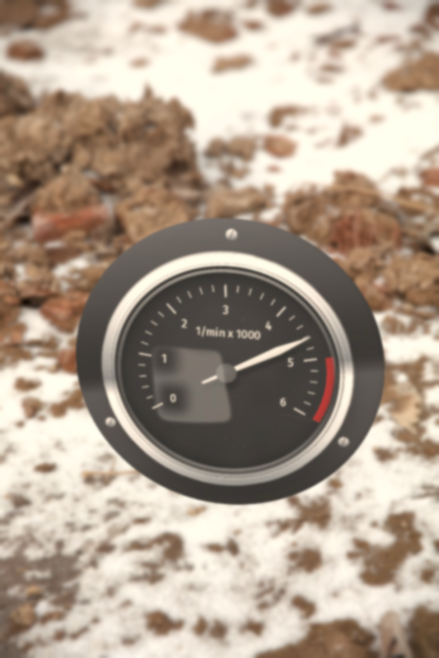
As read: 4600 rpm
